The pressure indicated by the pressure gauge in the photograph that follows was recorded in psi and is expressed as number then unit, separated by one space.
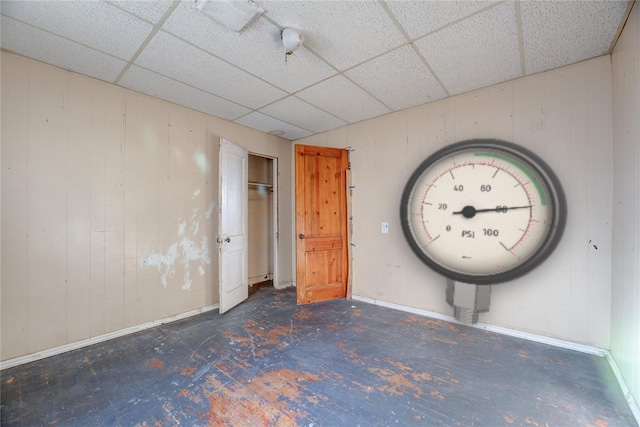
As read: 80 psi
